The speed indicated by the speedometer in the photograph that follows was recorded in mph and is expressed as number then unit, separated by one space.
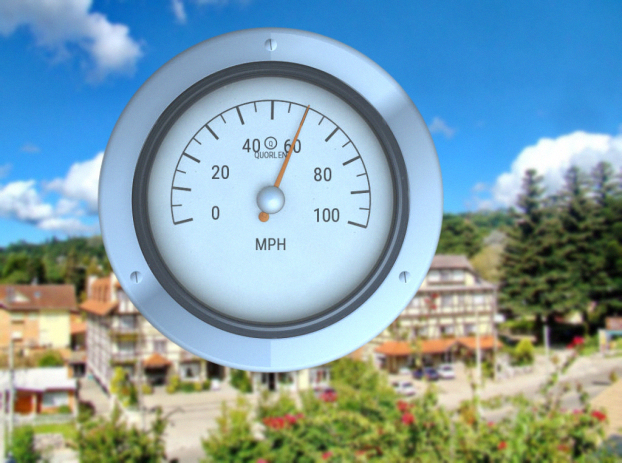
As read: 60 mph
